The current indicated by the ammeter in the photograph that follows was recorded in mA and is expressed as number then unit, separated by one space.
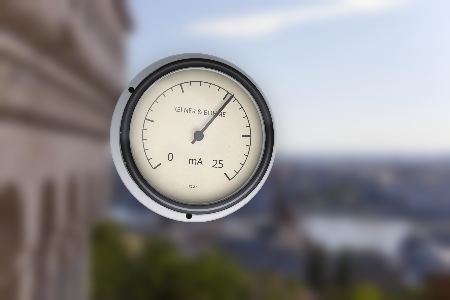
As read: 15.5 mA
